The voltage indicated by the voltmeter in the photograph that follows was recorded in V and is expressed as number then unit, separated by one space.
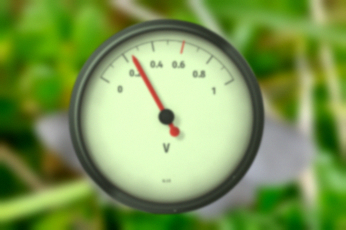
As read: 0.25 V
